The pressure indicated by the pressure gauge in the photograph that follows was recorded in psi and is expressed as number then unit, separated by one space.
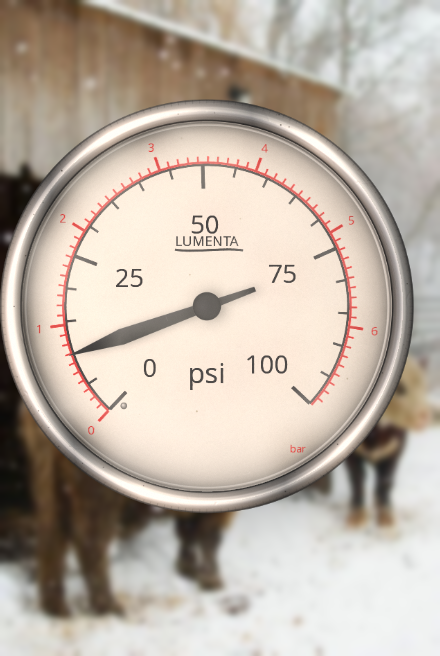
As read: 10 psi
